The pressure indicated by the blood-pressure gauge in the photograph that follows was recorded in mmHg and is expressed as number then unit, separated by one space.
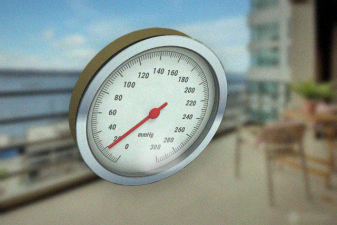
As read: 20 mmHg
